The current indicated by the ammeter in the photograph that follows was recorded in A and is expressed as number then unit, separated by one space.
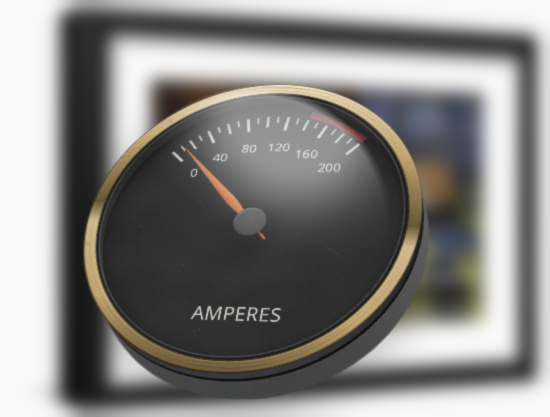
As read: 10 A
